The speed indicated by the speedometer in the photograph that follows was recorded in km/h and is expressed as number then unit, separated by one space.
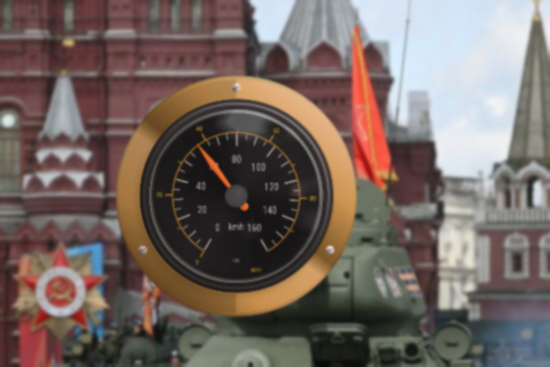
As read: 60 km/h
